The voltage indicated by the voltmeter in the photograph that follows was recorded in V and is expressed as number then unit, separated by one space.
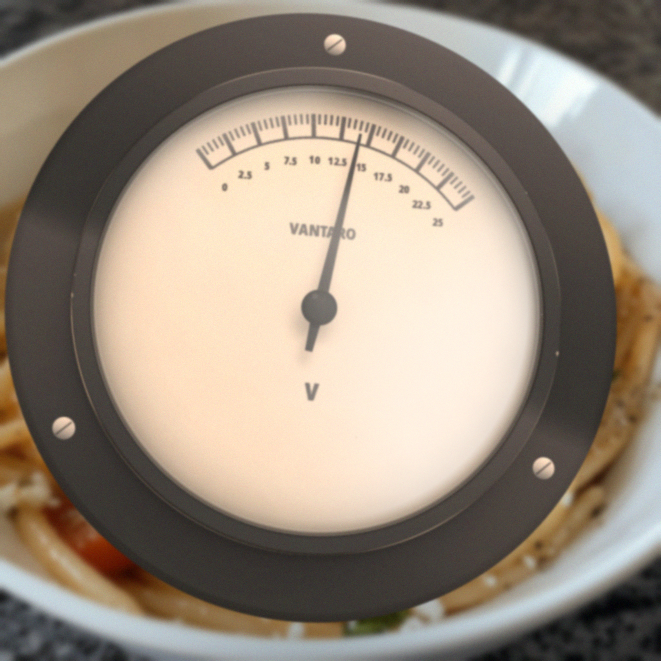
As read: 14 V
